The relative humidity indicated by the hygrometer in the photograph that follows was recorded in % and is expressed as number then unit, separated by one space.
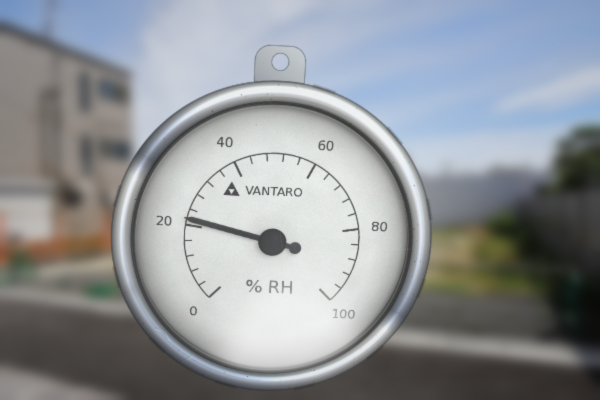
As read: 22 %
